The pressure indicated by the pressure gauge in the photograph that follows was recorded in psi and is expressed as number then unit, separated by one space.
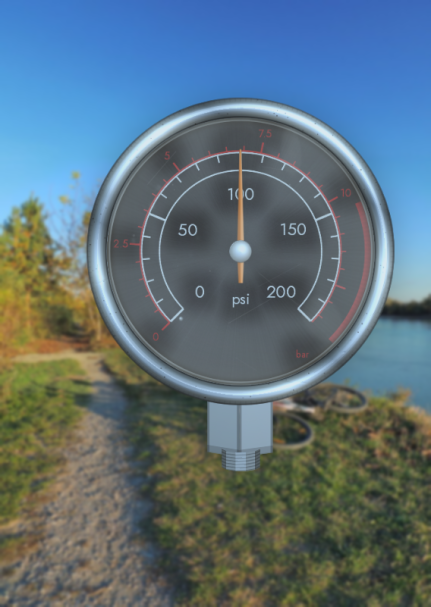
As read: 100 psi
